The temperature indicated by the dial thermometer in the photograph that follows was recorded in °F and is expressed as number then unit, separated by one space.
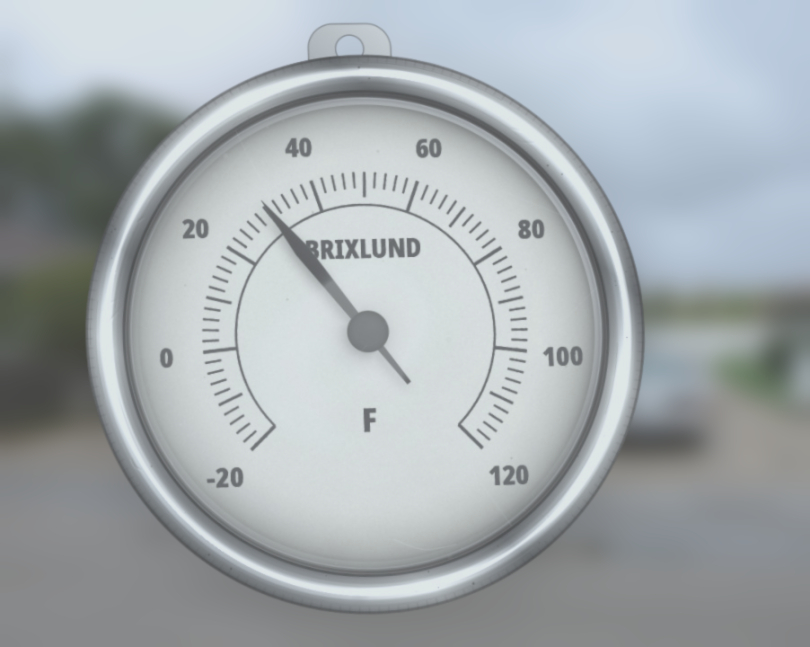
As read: 30 °F
